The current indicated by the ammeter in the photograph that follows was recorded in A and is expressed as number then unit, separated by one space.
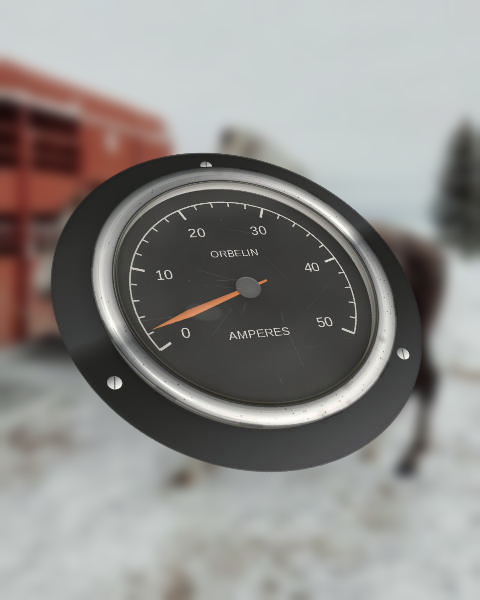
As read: 2 A
